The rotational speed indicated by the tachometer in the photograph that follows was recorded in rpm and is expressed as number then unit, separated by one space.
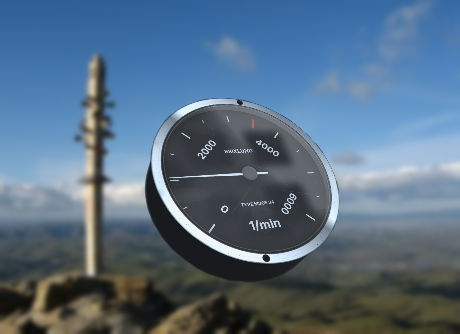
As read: 1000 rpm
